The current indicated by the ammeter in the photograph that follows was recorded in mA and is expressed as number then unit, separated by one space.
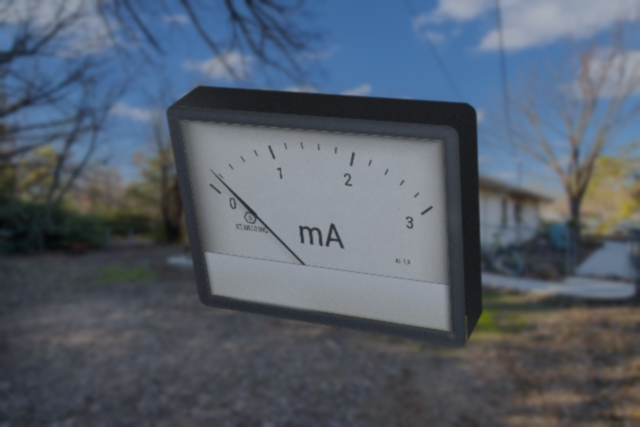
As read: 0.2 mA
